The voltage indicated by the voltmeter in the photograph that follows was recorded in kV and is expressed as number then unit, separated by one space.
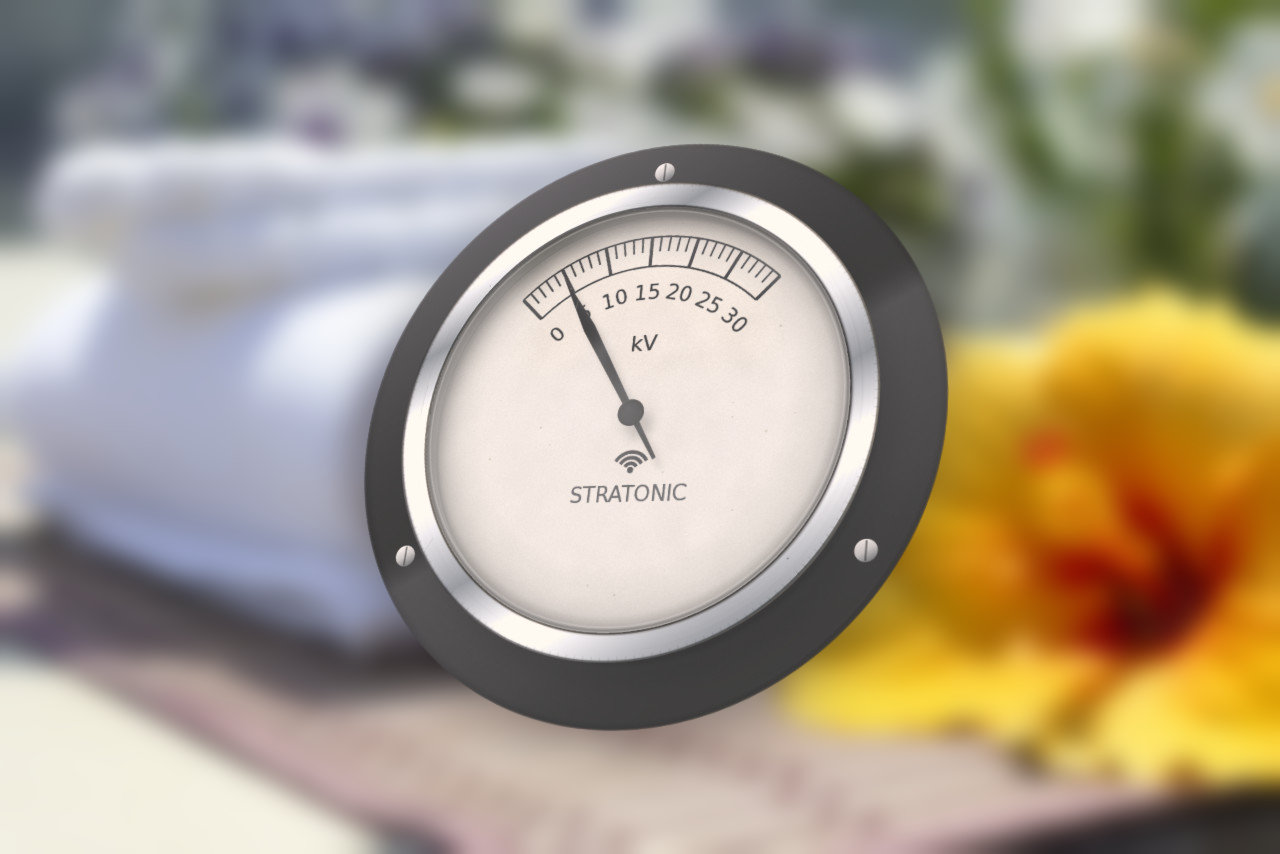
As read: 5 kV
